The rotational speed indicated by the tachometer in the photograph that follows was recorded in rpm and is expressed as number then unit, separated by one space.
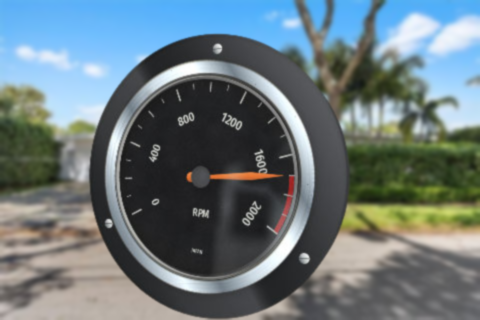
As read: 1700 rpm
